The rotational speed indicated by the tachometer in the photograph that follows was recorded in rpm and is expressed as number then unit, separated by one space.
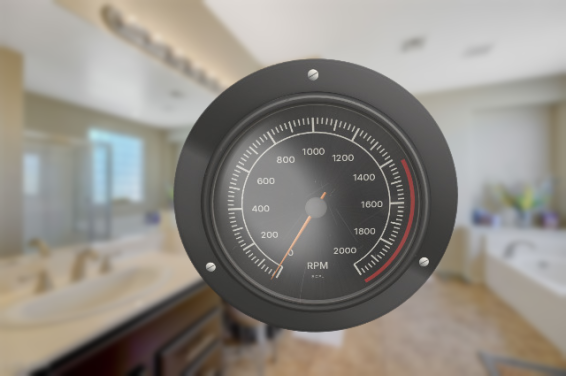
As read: 20 rpm
